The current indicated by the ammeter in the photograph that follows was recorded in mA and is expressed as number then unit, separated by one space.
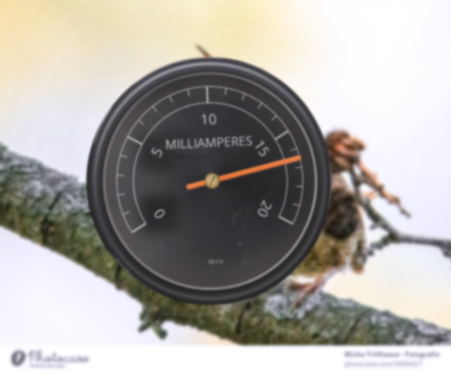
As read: 16.5 mA
